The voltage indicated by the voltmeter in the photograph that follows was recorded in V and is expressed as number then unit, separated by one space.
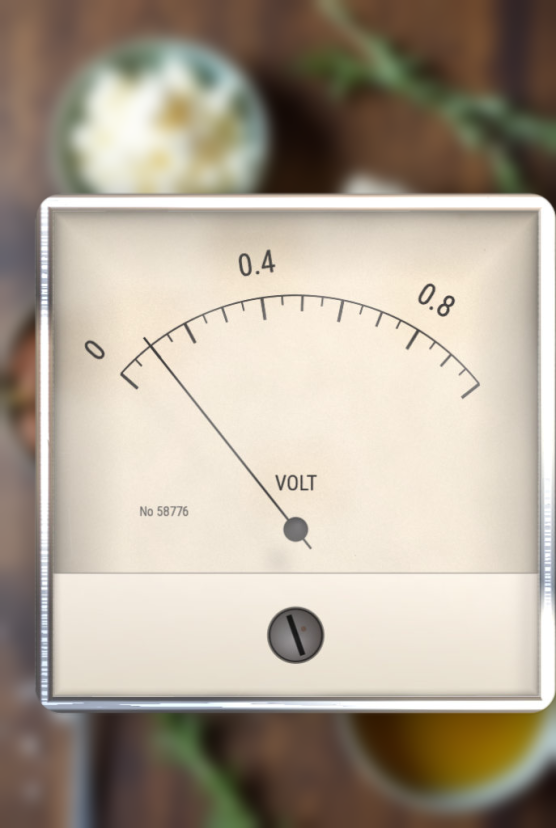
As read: 0.1 V
